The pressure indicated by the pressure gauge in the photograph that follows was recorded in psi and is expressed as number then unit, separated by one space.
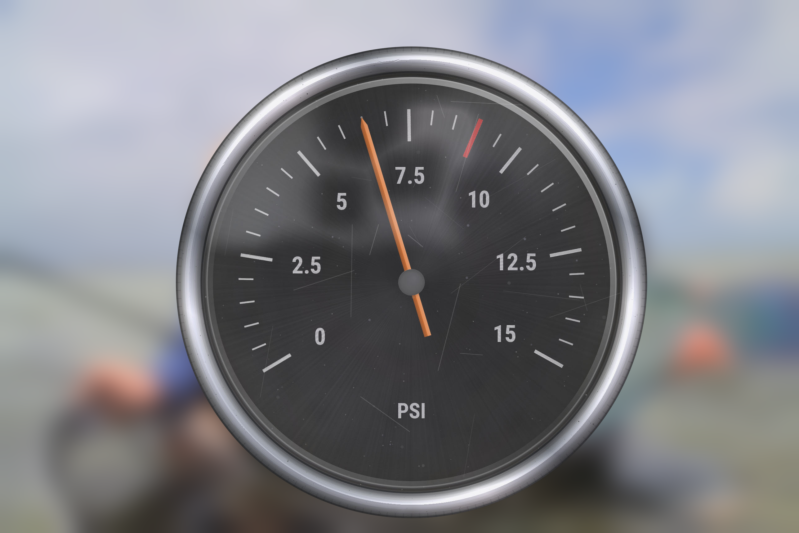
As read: 6.5 psi
